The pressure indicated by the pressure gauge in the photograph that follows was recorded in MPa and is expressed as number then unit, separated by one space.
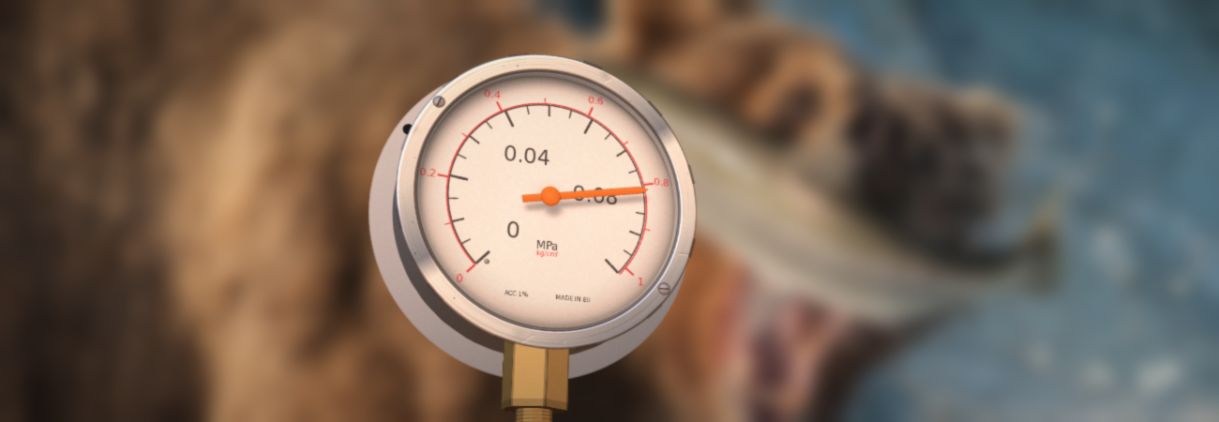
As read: 0.08 MPa
